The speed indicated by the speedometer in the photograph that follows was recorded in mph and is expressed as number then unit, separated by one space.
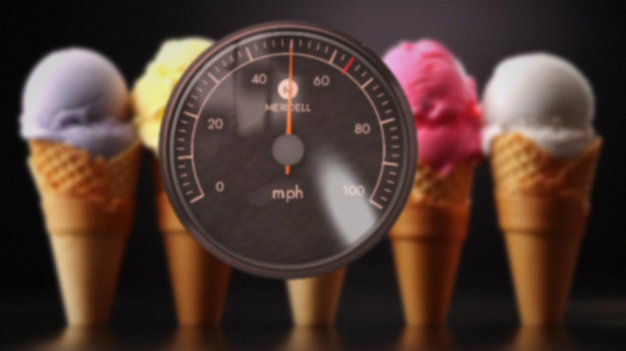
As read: 50 mph
